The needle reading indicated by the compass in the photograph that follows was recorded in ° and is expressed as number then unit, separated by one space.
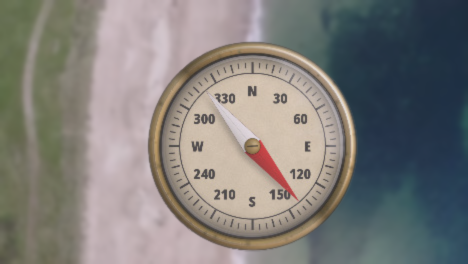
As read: 140 °
